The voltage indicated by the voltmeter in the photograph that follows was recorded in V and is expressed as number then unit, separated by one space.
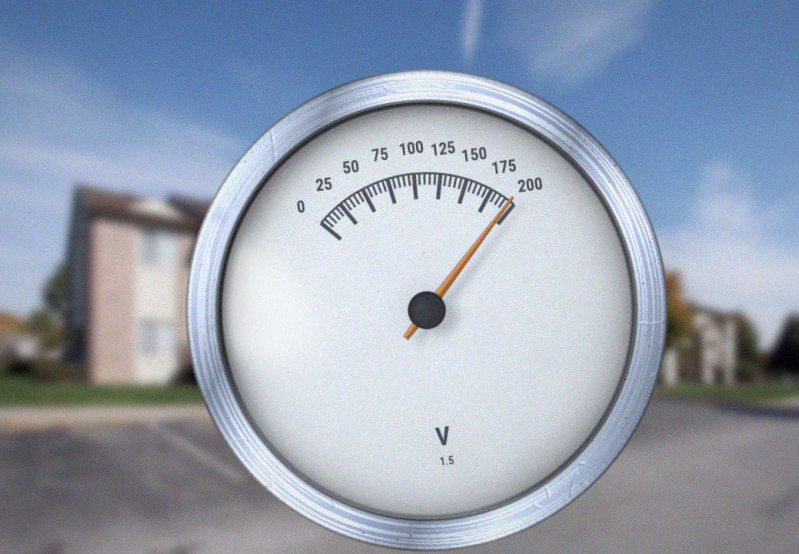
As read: 195 V
